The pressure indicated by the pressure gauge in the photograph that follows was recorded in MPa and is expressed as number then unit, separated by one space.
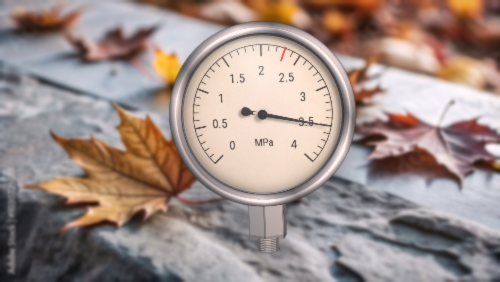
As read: 3.5 MPa
